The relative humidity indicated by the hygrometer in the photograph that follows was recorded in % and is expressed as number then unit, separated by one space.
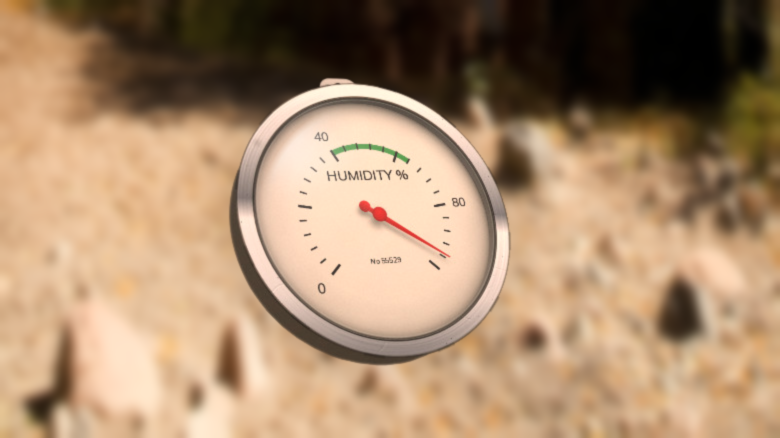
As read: 96 %
